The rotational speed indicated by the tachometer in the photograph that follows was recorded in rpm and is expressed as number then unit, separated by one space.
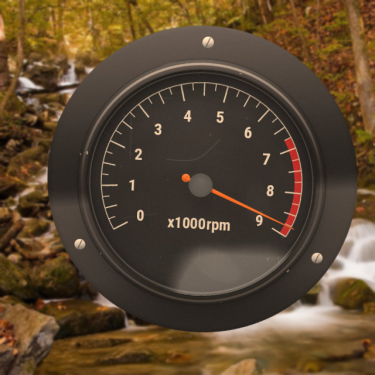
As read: 8750 rpm
